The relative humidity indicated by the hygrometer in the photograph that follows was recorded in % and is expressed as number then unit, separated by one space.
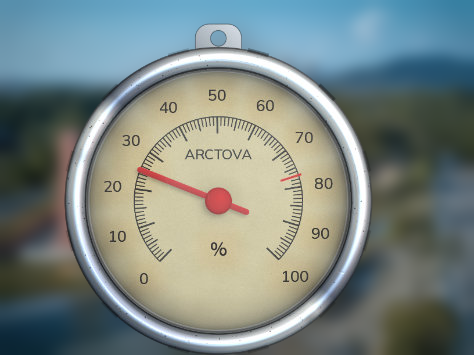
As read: 25 %
